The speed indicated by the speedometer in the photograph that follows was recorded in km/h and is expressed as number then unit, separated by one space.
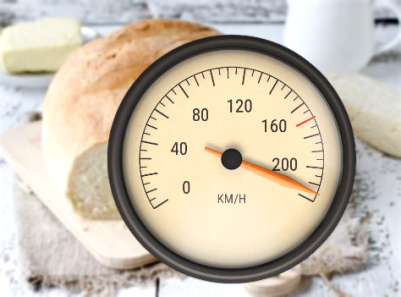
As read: 215 km/h
